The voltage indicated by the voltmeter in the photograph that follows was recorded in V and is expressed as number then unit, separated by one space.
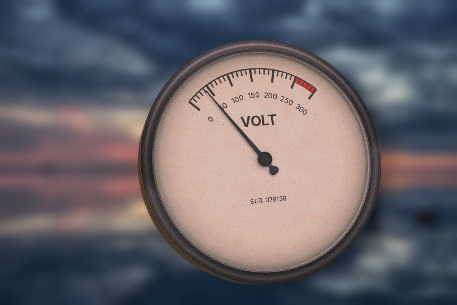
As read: 40 V
